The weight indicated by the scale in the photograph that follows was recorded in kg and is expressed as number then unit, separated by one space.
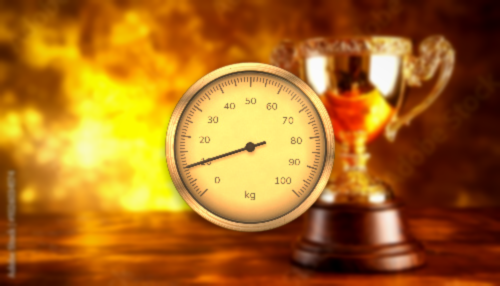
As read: 10 kg
